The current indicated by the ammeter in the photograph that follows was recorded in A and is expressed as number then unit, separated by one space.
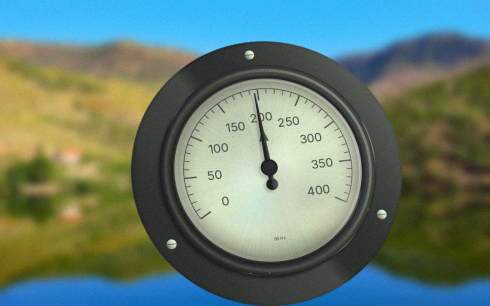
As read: 195 A
